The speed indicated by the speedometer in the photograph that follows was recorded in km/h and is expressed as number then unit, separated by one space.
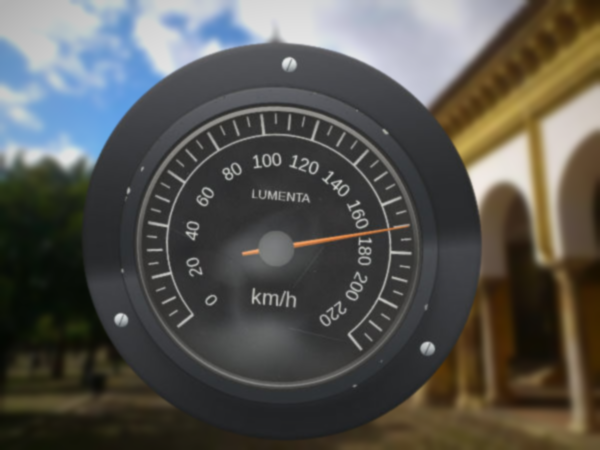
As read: 170 km/h
